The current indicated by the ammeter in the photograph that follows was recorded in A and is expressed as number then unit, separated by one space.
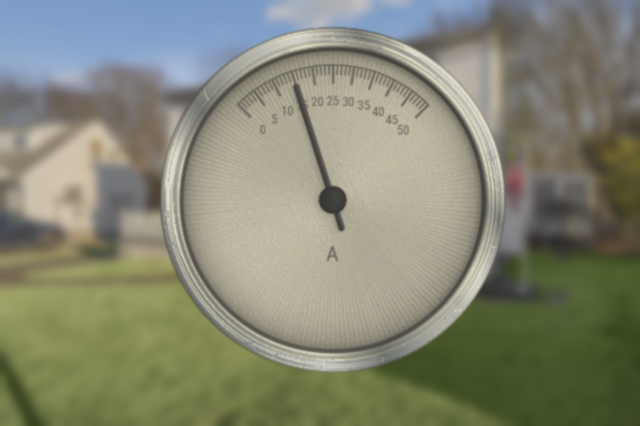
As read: 15 A
